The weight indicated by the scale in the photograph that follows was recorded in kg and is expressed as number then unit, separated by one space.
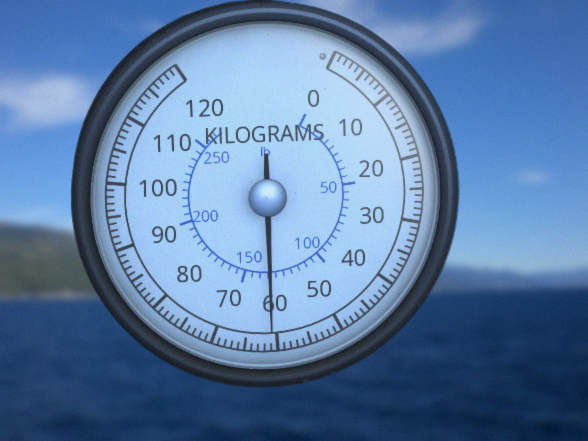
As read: 61 kg
